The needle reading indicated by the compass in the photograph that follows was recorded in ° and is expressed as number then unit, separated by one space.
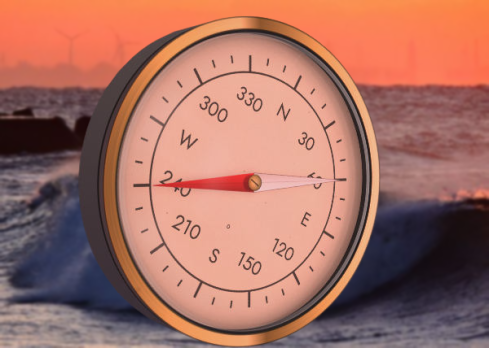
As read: 240 °
